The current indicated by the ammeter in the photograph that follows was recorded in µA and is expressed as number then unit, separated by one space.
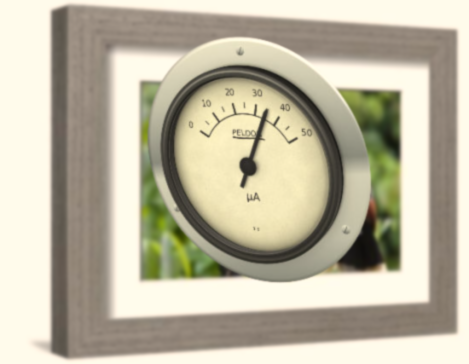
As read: 35 µA
